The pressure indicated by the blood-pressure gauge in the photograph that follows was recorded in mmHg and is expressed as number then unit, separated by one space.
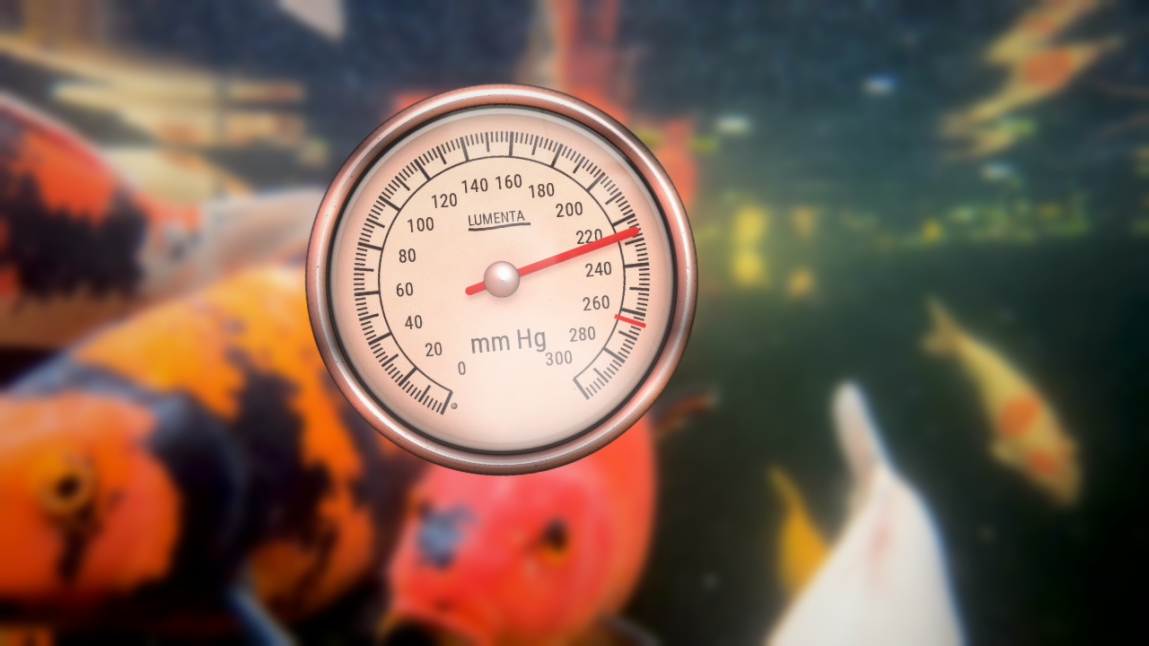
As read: 226 mmHg
